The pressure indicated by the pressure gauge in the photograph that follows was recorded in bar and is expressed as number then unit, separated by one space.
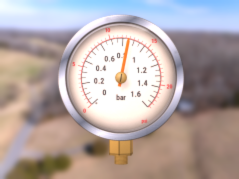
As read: 0.85 bar
